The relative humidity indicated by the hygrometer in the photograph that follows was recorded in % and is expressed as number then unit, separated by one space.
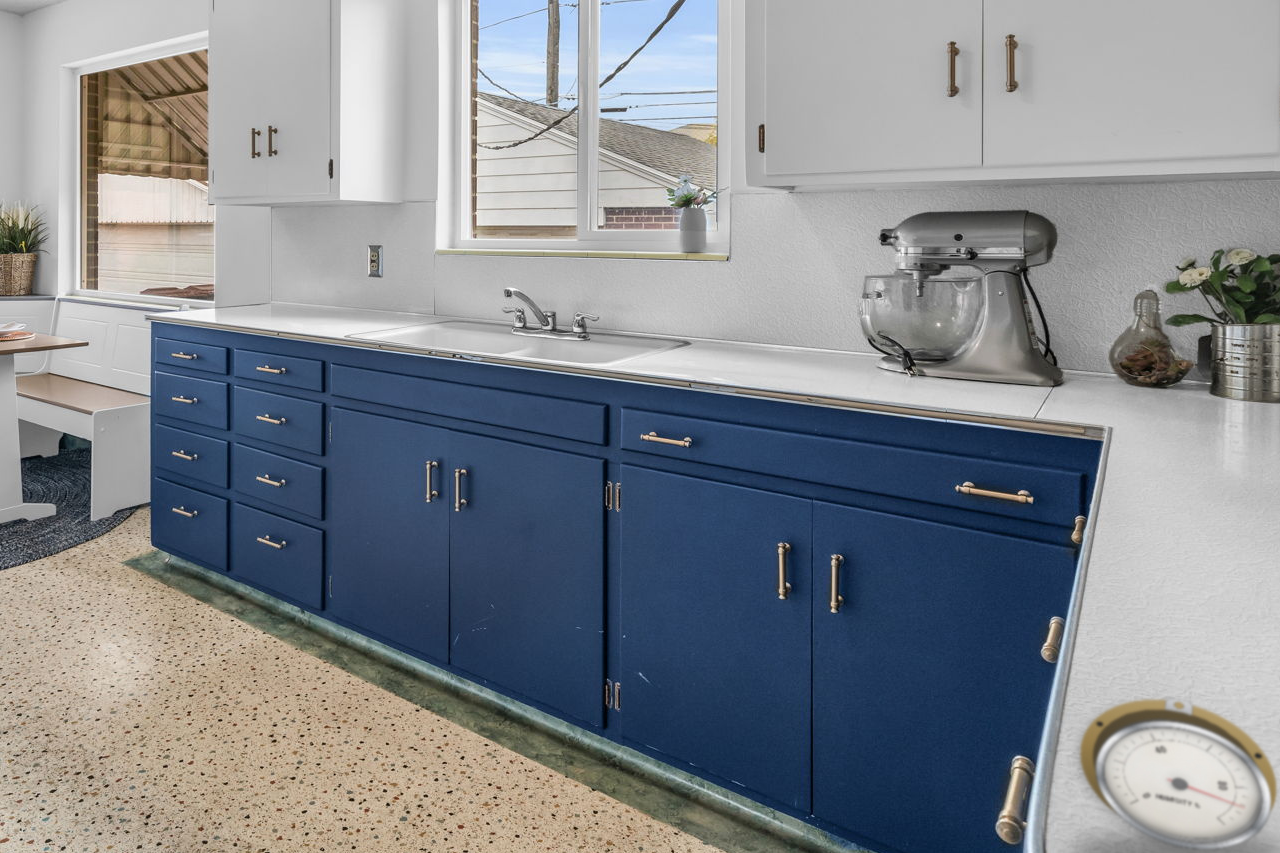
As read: 88 %
